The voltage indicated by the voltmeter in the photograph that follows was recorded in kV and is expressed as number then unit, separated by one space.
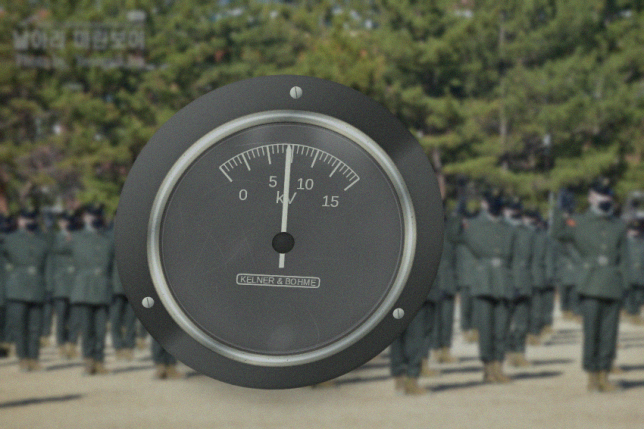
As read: 7 kV
